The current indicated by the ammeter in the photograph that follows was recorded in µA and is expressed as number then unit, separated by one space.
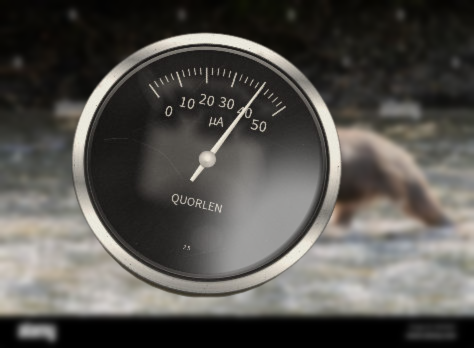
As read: 40 µA
